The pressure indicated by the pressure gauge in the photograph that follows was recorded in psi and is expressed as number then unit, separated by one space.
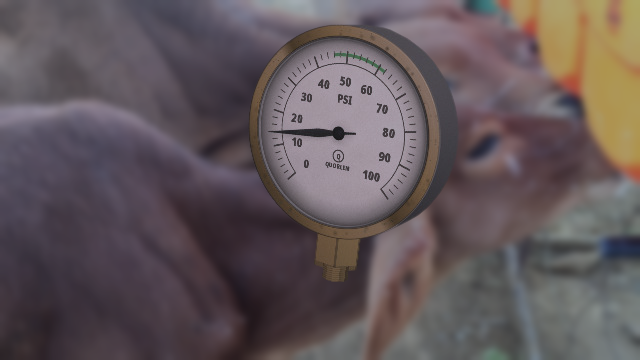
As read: 14 psi
